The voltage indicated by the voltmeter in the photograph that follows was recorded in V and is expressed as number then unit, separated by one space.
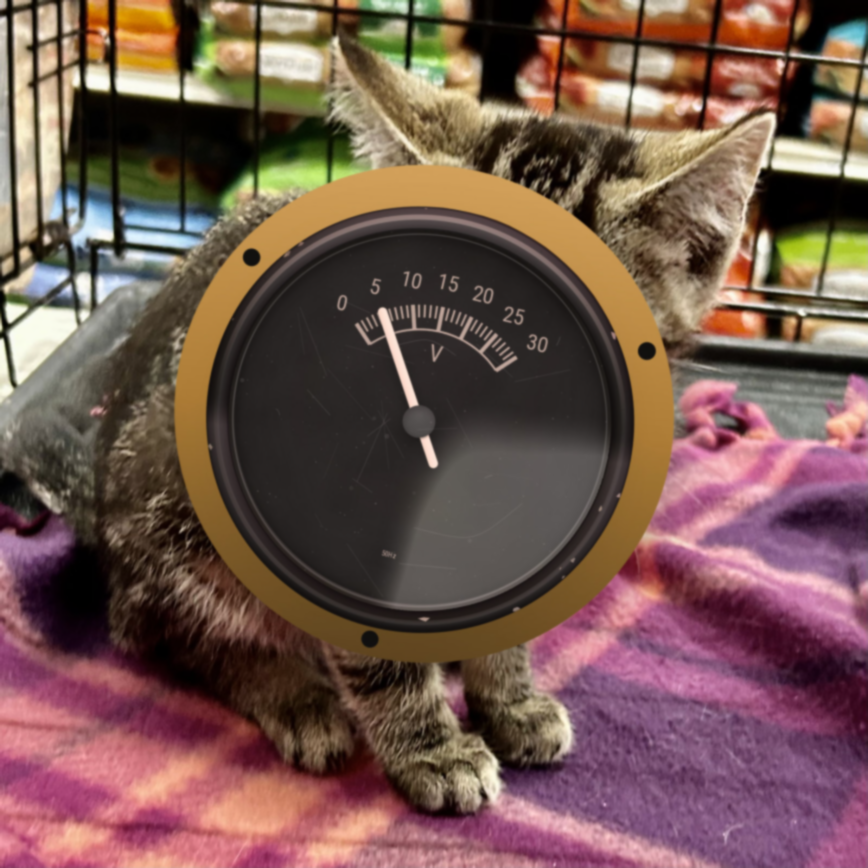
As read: 5 V
